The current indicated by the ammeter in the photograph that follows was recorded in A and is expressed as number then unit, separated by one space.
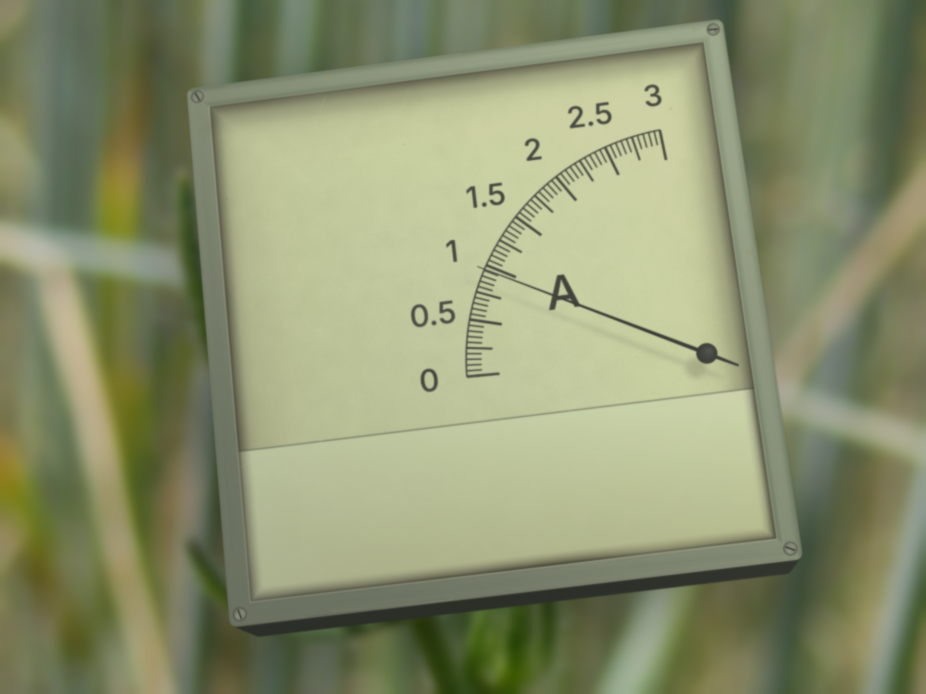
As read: 0.95 A
